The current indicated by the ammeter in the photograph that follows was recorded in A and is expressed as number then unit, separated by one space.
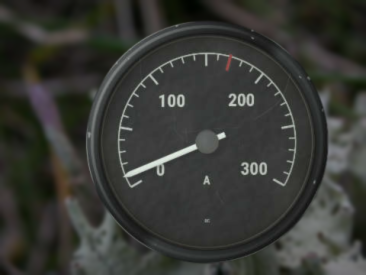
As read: 10 A
